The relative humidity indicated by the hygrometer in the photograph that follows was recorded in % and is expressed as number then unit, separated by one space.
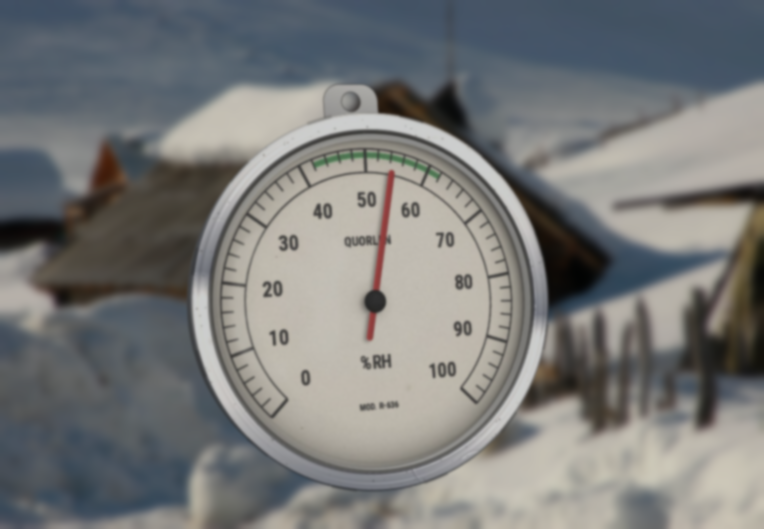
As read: 54 %
